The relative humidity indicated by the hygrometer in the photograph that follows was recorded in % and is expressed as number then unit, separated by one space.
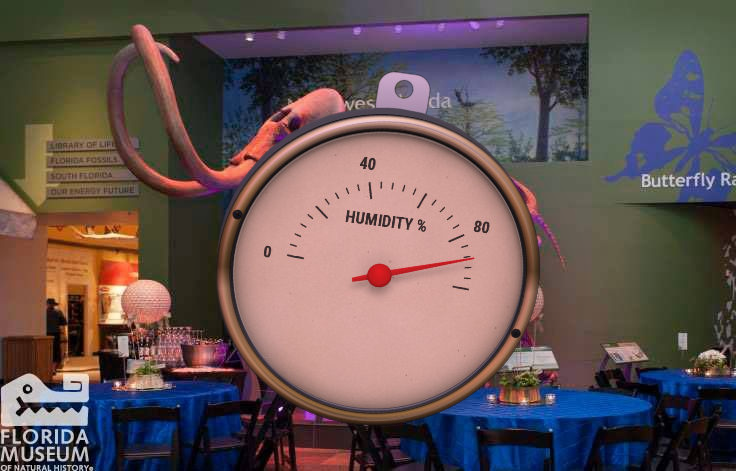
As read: 88 %
